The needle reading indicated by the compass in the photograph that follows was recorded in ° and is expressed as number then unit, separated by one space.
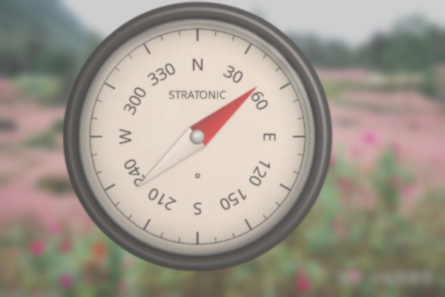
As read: 50 °
